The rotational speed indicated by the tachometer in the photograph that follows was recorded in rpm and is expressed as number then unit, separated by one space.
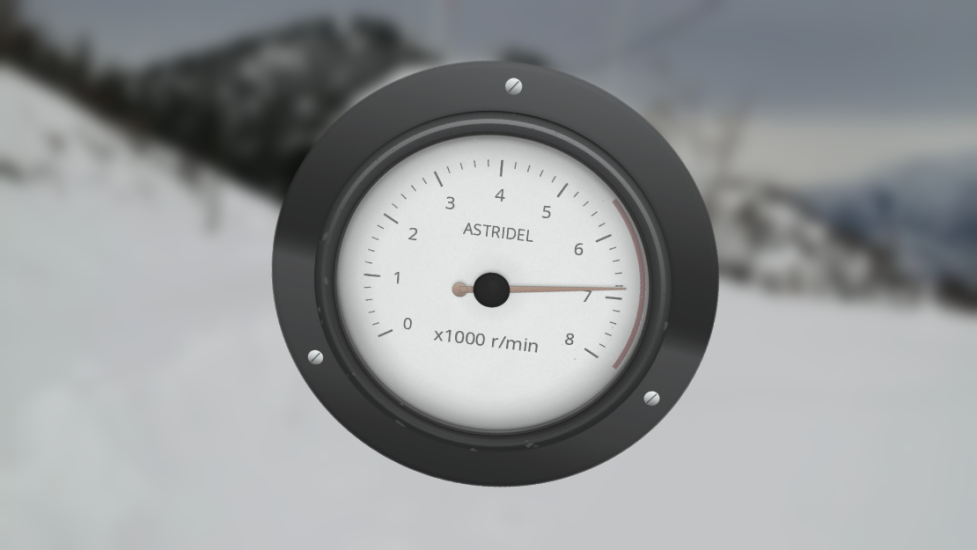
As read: 6800 rpm
